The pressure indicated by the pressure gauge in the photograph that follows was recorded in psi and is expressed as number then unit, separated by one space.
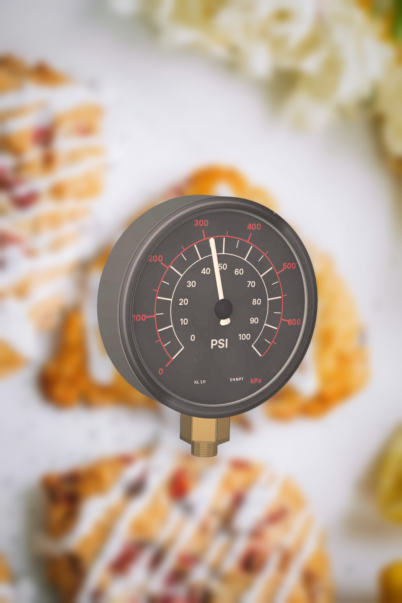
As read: 45 psi
